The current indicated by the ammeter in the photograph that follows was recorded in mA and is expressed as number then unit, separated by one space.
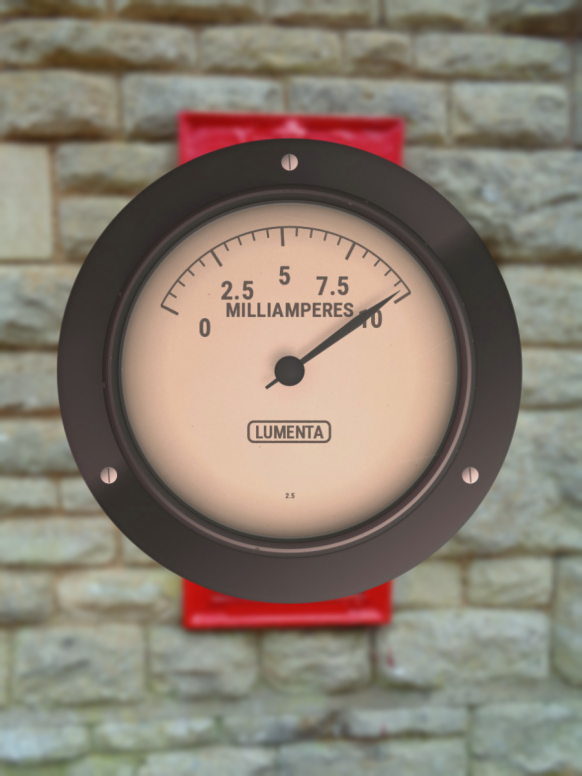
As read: 9.75 mA
